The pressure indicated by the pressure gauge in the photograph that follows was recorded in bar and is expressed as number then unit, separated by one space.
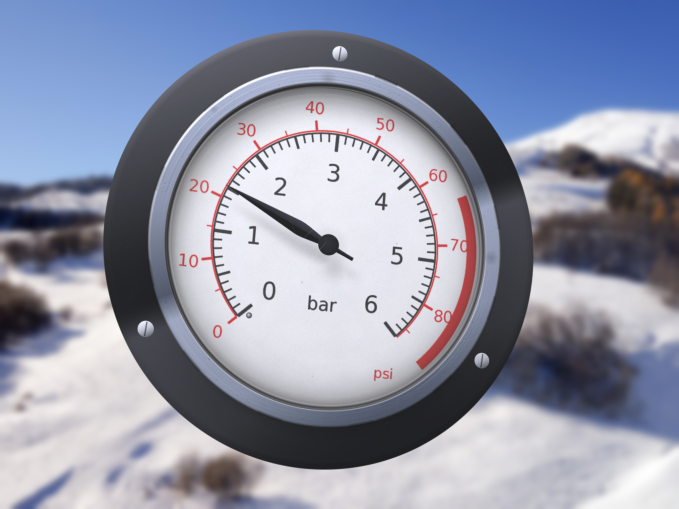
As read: 1.5 bar
